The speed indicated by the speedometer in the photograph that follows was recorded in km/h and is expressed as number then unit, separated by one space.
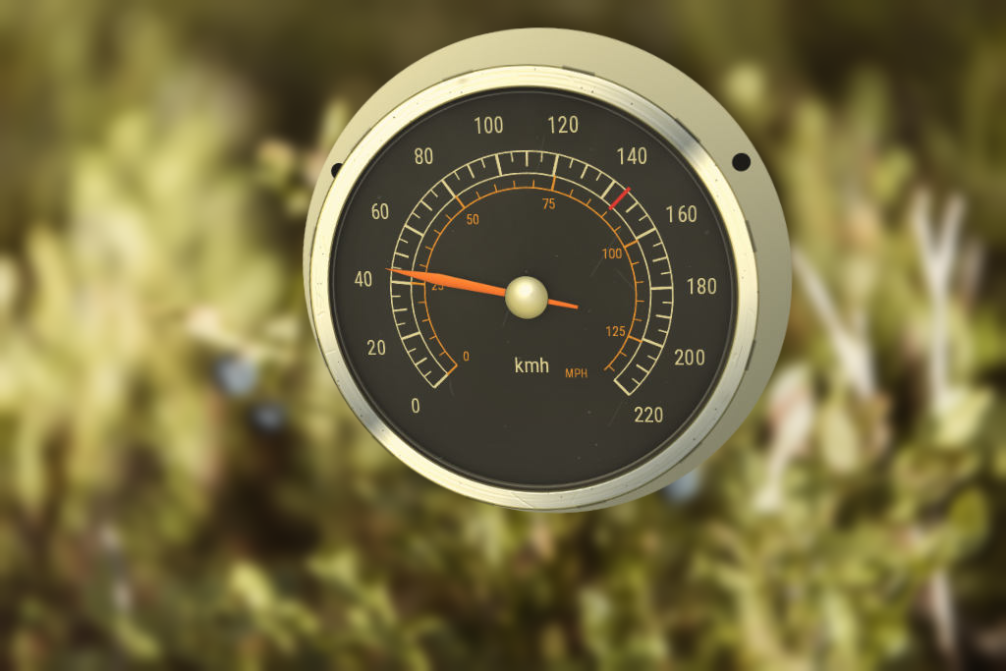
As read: 45 km/h
